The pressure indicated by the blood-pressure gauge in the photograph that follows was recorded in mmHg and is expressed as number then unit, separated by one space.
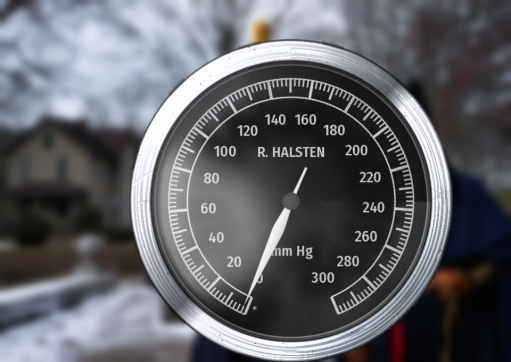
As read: 2 mmHg
